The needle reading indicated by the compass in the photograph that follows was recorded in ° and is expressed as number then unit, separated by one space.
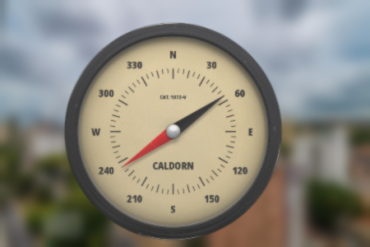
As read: 235 °
